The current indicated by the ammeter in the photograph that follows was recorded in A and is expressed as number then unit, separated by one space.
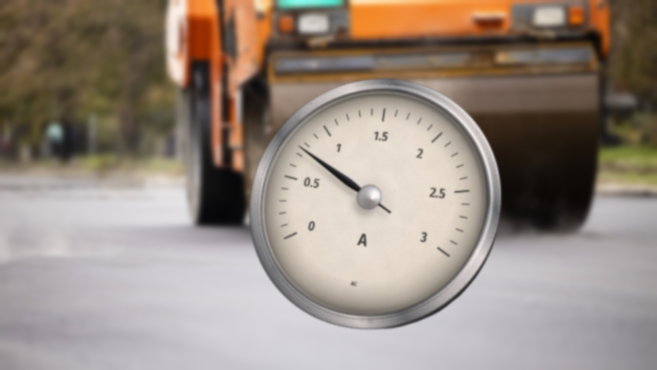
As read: 0.75 A
